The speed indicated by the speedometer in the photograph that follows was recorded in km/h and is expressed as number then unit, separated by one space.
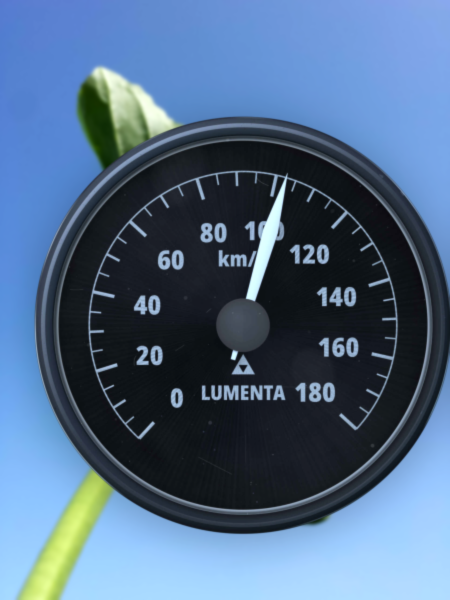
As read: 102.5 km/h
